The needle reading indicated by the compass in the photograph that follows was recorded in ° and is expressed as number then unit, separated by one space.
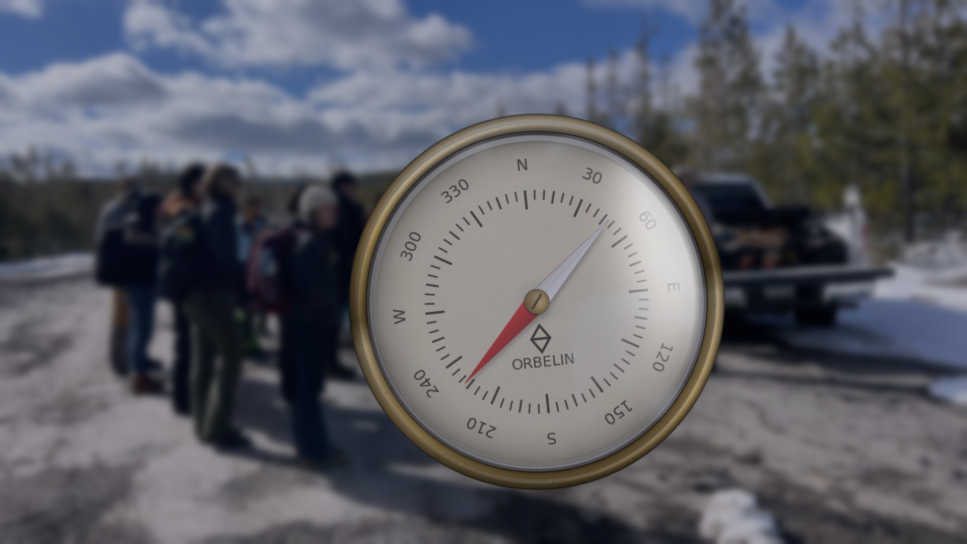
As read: 227.5 °
